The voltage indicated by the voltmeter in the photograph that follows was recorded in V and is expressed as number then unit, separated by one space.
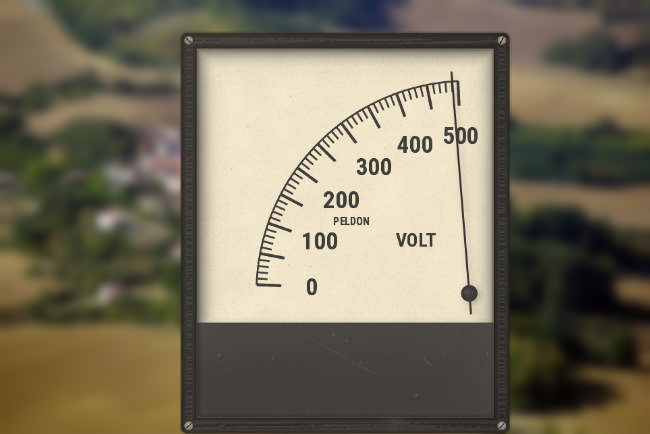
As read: 490 V
